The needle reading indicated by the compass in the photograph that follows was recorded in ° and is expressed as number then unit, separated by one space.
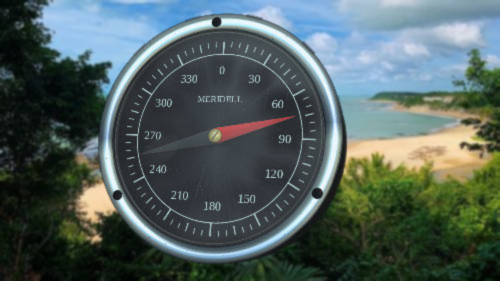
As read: 75 °
